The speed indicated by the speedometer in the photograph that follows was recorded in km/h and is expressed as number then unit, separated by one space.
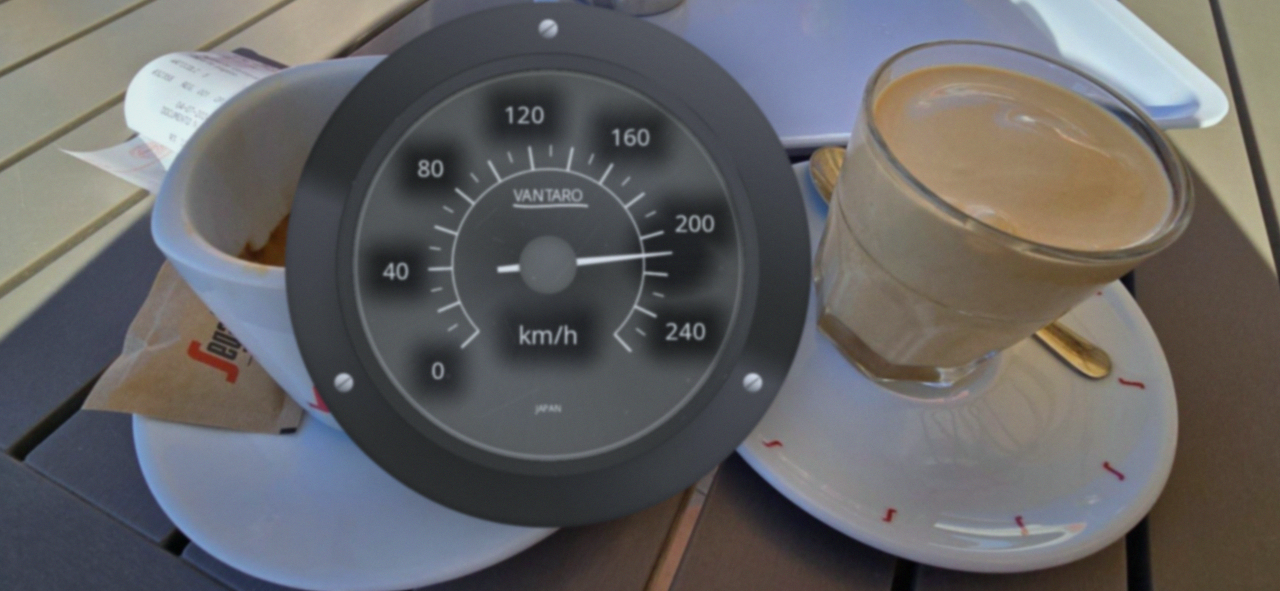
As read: 210 km/h
